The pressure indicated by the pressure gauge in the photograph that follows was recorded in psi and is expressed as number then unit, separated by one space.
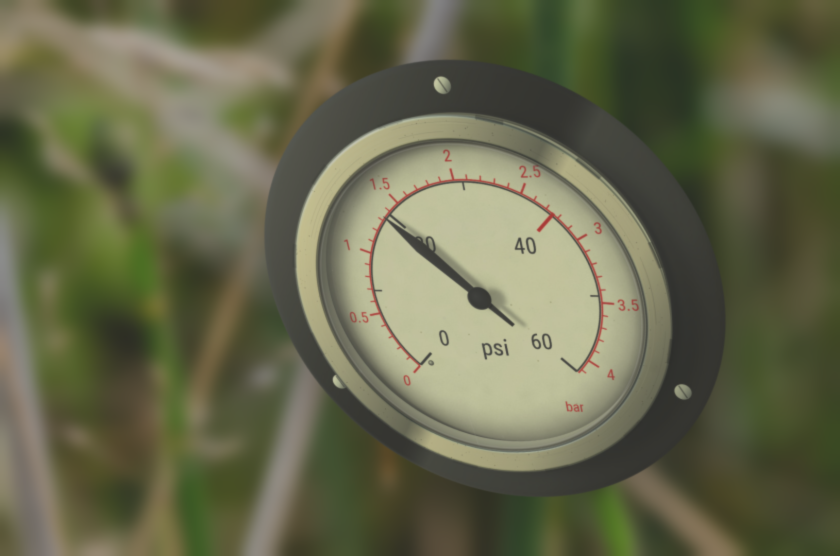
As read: 20 psi
